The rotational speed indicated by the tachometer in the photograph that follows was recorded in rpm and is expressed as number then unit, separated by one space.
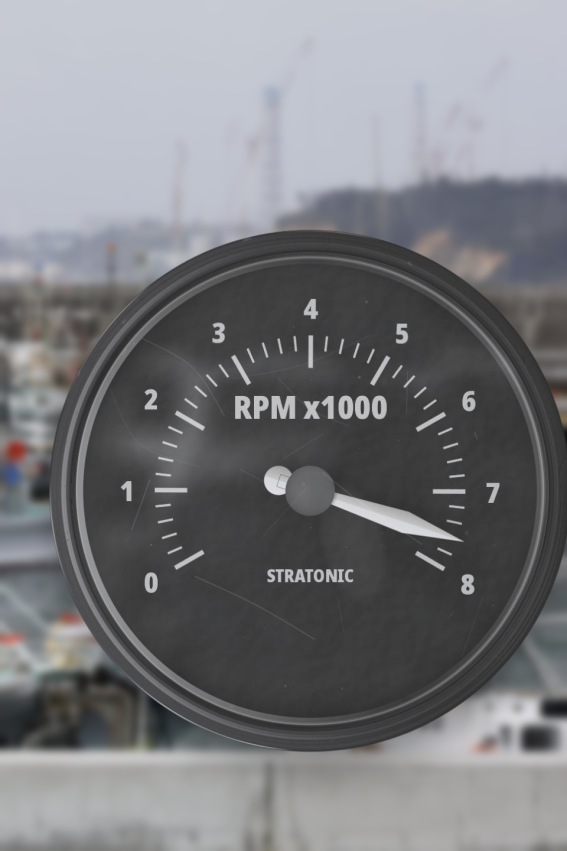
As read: 7600 rpm
